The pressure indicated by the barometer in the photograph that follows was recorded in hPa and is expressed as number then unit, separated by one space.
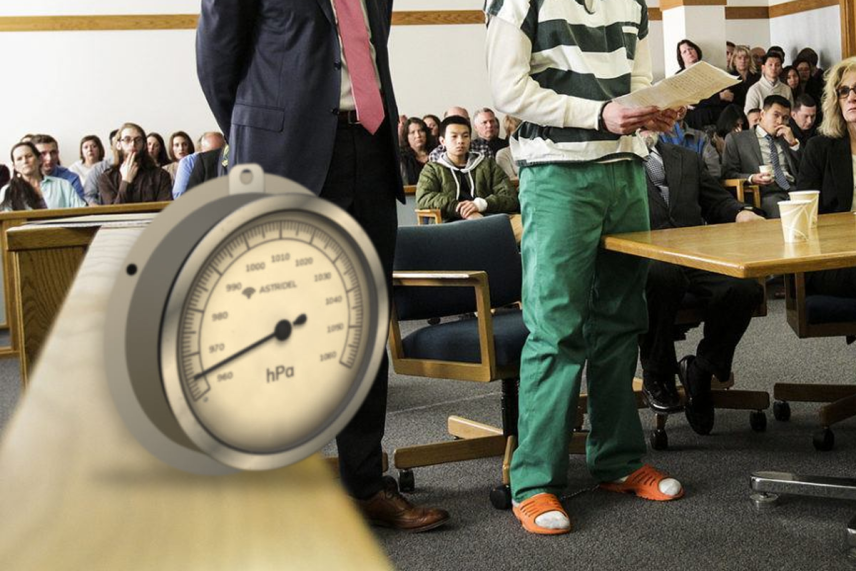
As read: 965 hPa
